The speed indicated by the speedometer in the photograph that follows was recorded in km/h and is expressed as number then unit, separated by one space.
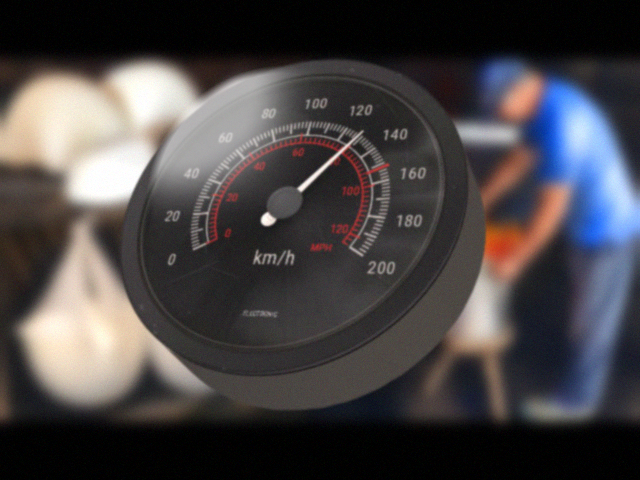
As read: 130 km/h
